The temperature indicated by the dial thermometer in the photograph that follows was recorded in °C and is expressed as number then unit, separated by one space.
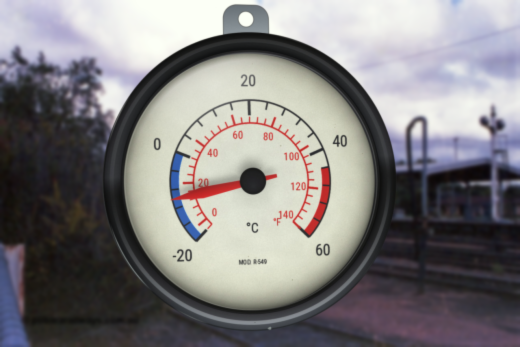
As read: -10 °C
